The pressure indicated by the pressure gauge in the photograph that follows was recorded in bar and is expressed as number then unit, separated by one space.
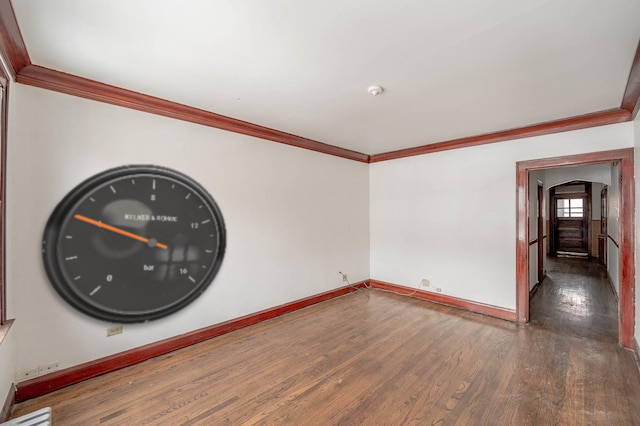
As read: 4 bar
